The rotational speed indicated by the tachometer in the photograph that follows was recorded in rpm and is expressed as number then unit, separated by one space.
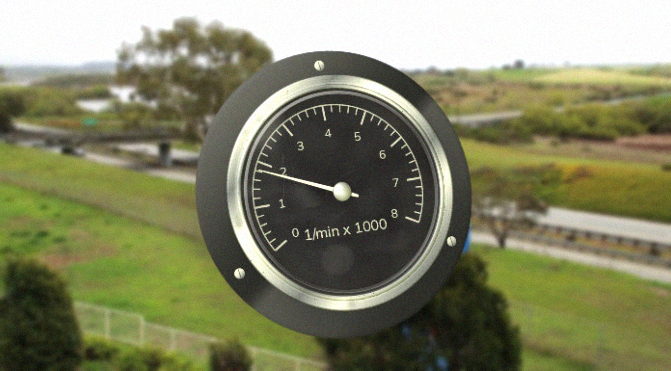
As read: 1800 rpm
